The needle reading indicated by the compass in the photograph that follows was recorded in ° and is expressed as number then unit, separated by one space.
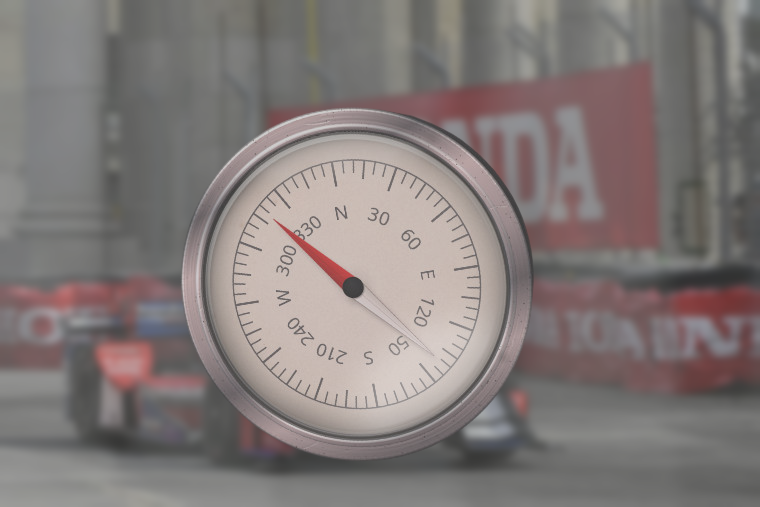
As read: 320 °
